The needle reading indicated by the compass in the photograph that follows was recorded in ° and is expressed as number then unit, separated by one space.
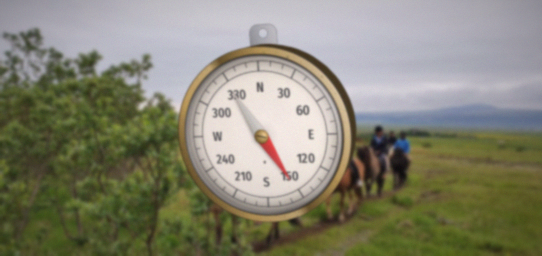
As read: 150 °
